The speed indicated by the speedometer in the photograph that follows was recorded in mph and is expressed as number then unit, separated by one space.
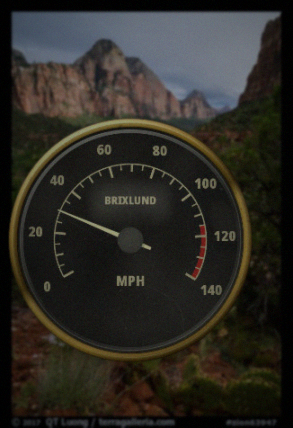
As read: 30 mph
